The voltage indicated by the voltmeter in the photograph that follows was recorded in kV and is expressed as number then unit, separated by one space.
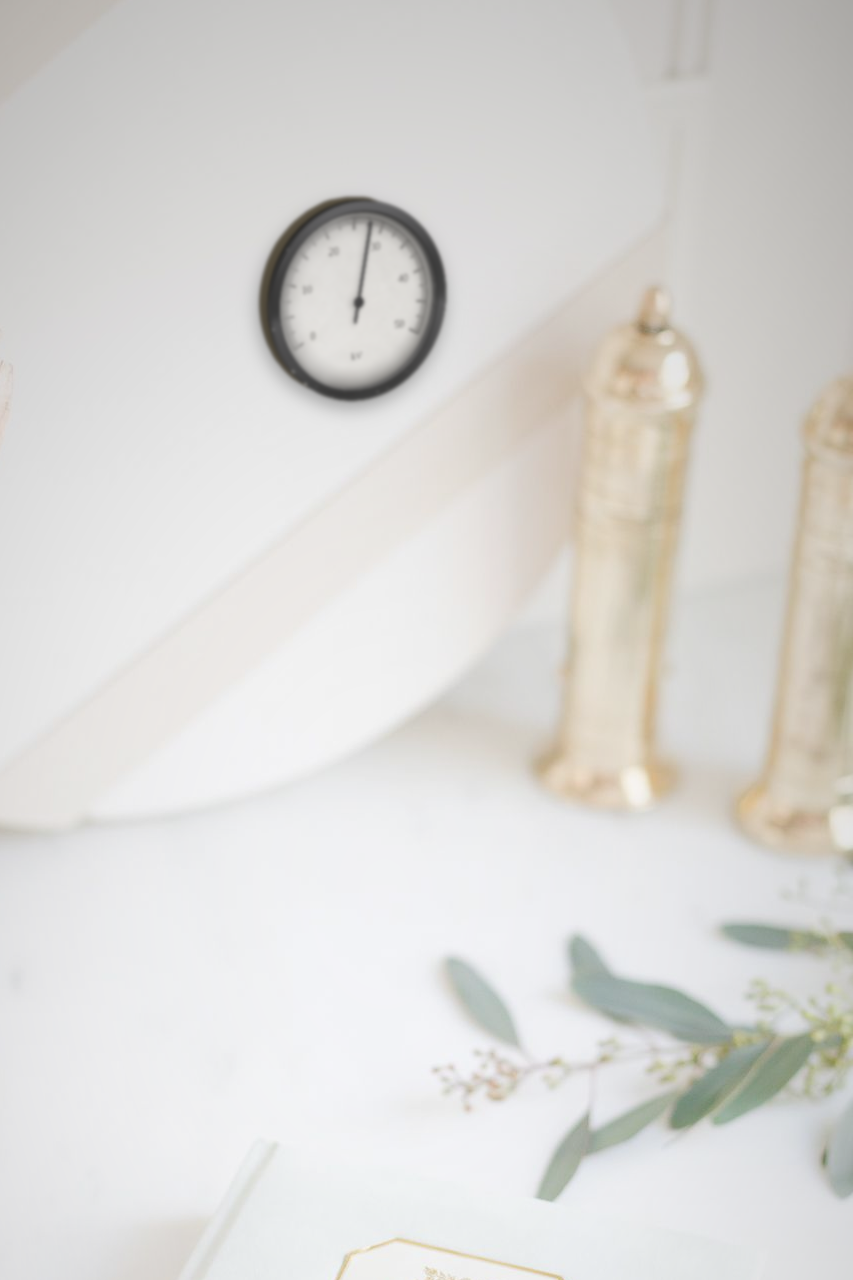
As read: 27.5 kV
